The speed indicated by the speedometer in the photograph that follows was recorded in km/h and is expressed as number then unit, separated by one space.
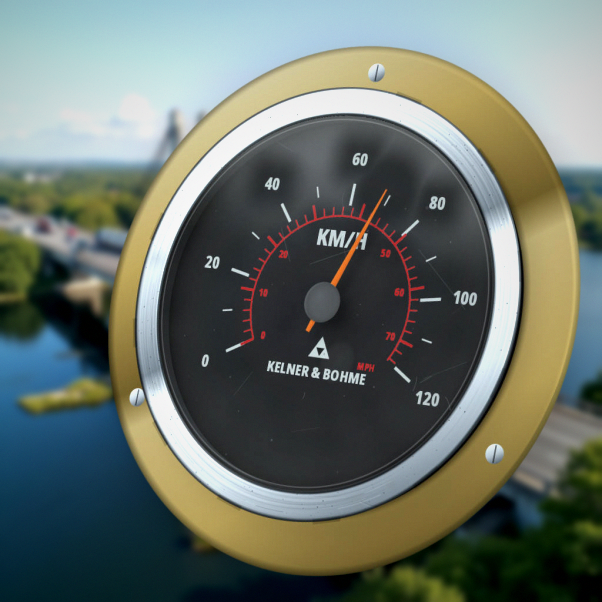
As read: 70 km/h
